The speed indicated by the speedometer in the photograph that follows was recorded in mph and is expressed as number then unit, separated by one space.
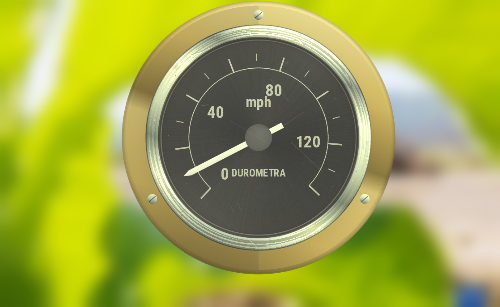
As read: 10 mph
